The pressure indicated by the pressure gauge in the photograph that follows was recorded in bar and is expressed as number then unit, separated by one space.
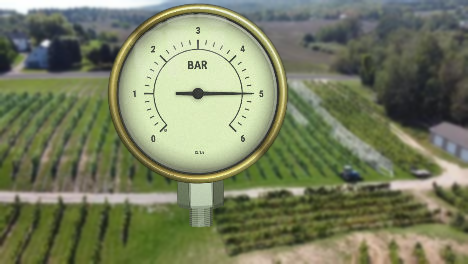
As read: 5 bar
